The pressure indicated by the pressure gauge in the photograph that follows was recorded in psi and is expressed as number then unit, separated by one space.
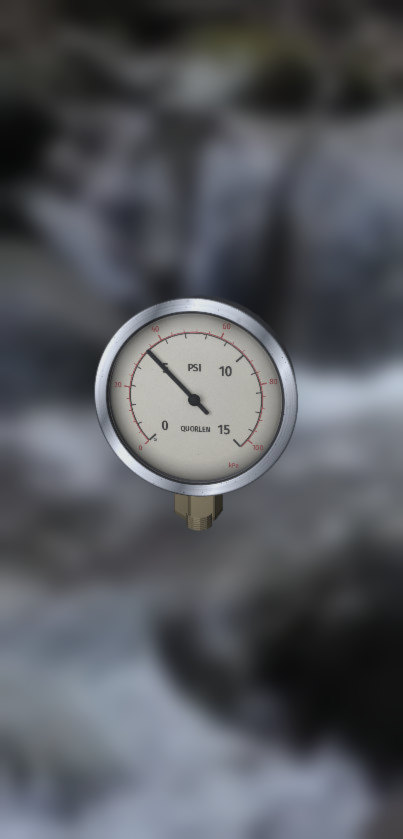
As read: 5 psi
